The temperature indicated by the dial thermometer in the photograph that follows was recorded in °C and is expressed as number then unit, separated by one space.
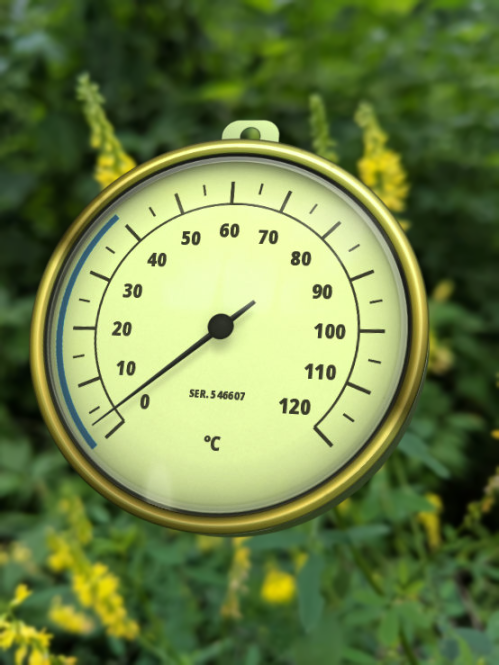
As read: 2.5 °C
